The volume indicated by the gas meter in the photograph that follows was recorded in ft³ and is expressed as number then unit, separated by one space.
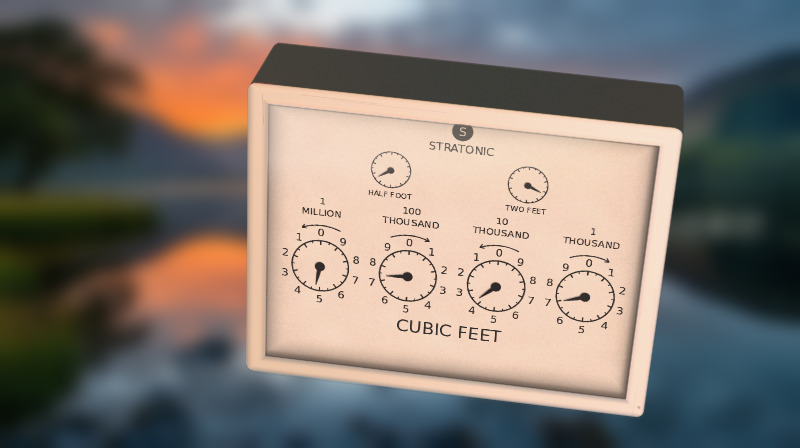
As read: 473700 ft³
